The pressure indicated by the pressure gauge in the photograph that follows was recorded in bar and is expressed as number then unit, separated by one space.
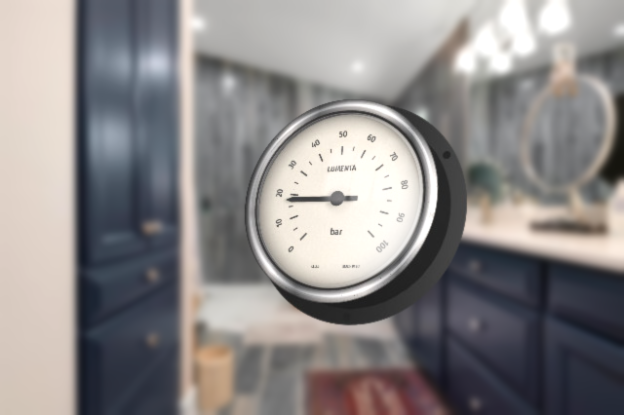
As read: 17.5 bar
